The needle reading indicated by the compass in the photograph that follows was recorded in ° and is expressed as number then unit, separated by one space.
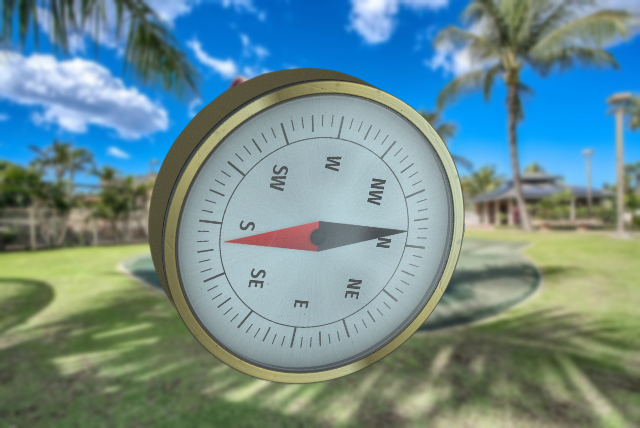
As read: 170 °
